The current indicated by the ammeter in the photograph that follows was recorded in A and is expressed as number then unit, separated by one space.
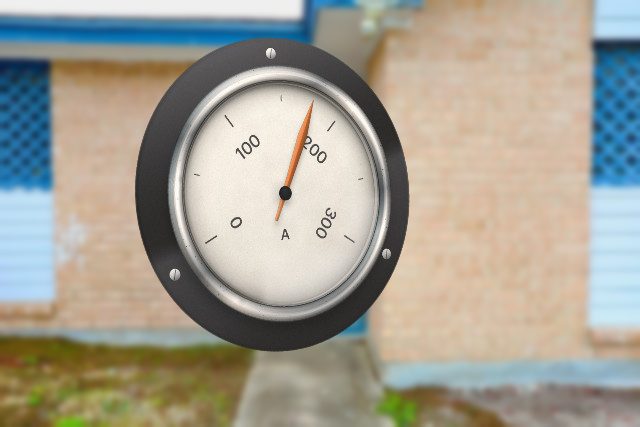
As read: 175 A
